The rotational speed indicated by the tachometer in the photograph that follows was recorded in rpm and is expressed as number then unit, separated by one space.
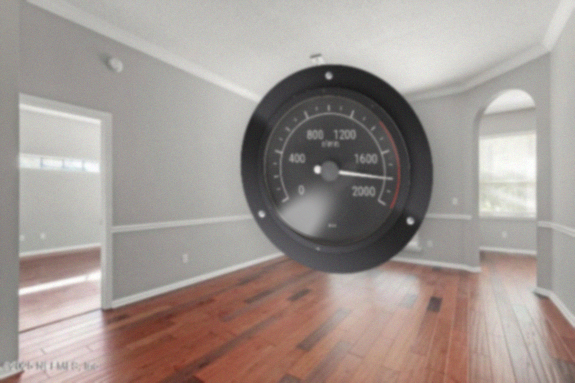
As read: 1800 rpm
